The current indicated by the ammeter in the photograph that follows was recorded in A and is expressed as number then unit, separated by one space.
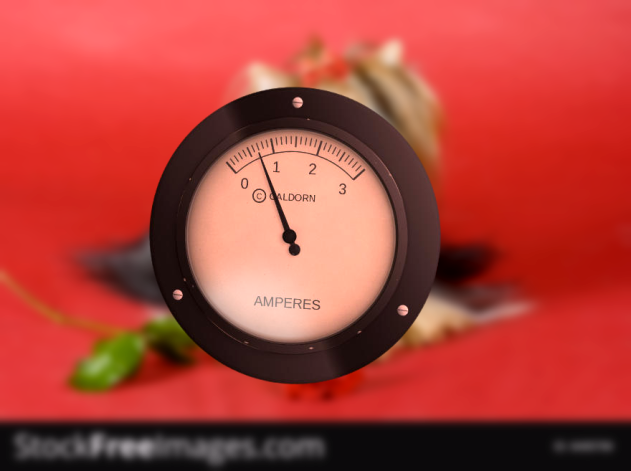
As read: 0.7 A
